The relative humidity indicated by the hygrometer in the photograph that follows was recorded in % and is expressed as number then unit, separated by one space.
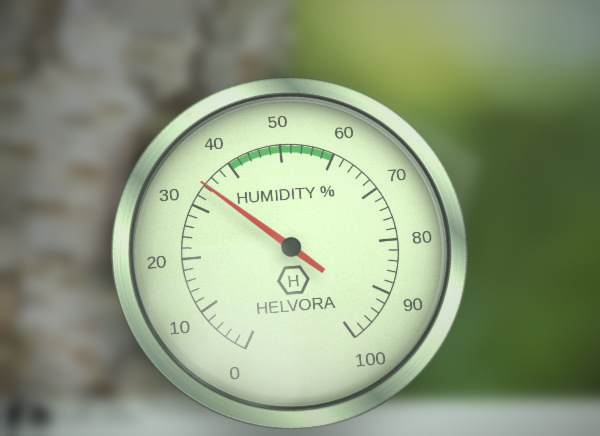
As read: 34 %
